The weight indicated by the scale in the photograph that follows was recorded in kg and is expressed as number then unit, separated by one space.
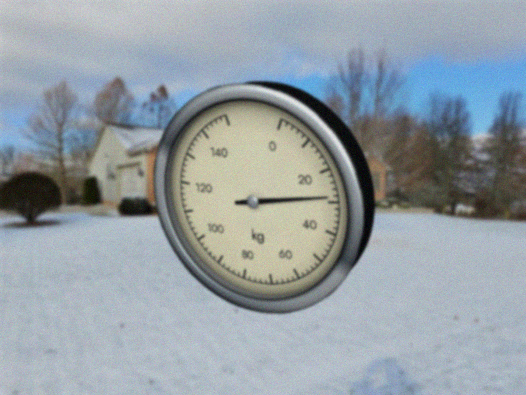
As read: 28 kg
